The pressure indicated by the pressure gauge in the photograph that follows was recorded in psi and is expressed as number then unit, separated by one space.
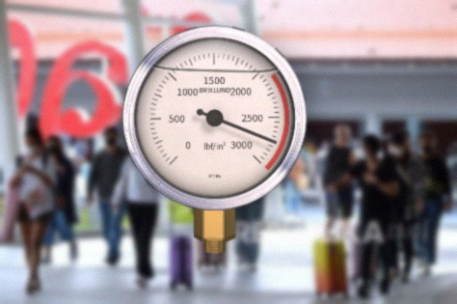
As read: 2750 psi
